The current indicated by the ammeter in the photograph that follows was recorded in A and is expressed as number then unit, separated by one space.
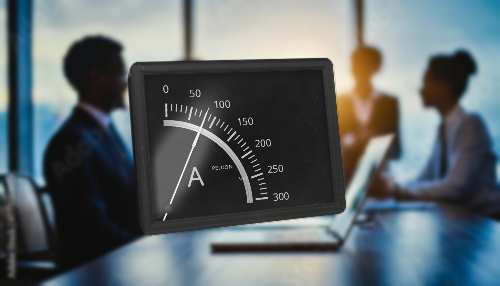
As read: 80 A
